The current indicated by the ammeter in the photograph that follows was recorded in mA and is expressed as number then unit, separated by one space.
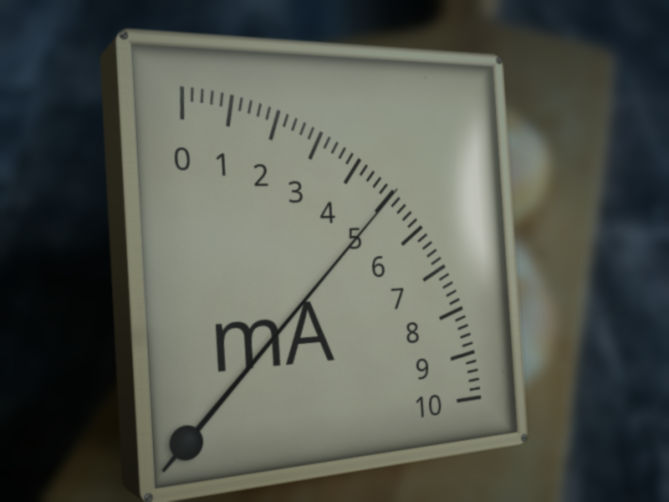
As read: 5 mA
